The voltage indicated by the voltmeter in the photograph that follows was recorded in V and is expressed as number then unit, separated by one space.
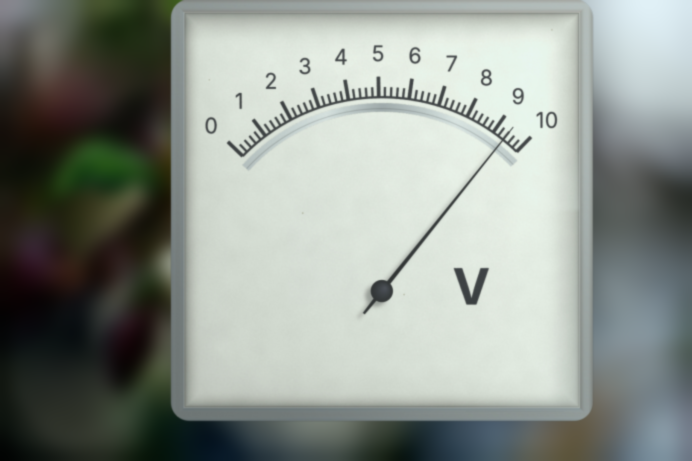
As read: 9.4 V
